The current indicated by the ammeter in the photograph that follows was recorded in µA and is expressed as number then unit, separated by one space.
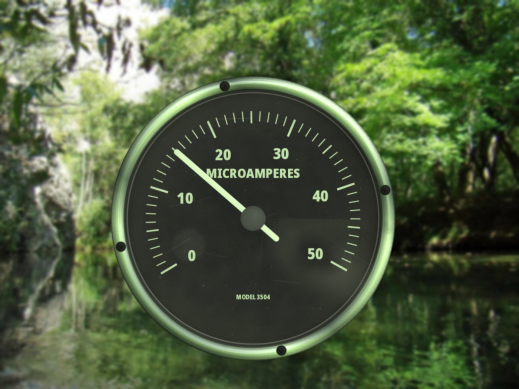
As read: 15 µA
